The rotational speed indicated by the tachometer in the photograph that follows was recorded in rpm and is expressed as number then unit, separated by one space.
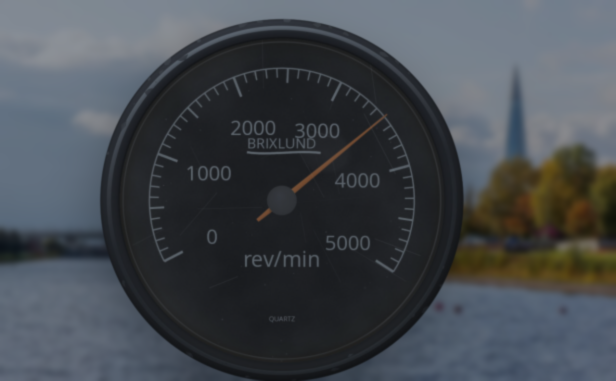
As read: 3500 rpm
